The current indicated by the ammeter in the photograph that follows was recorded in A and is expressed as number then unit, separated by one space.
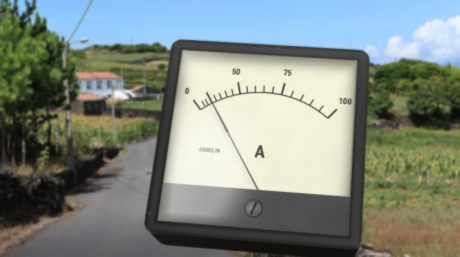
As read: 25 A
